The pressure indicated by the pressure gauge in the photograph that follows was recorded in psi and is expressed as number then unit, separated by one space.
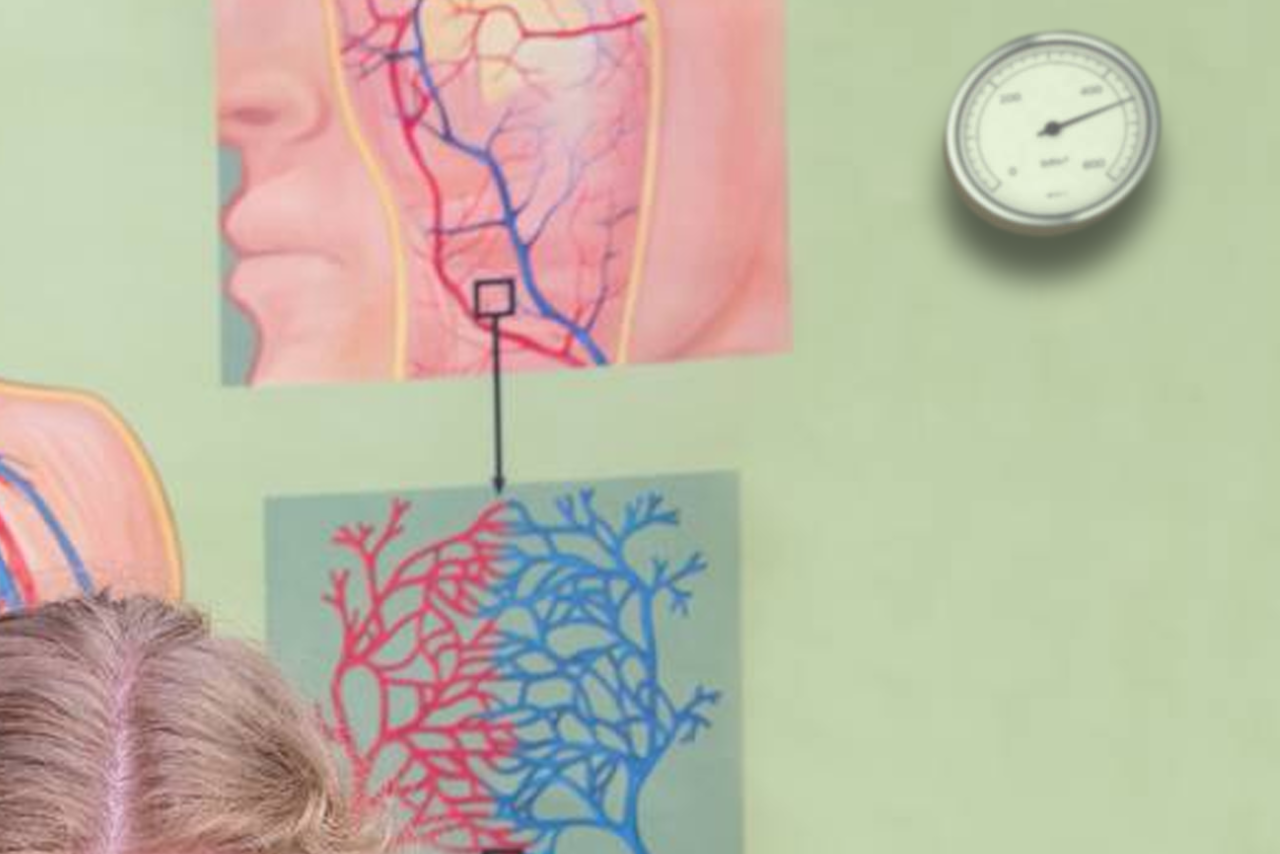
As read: 460 psi
